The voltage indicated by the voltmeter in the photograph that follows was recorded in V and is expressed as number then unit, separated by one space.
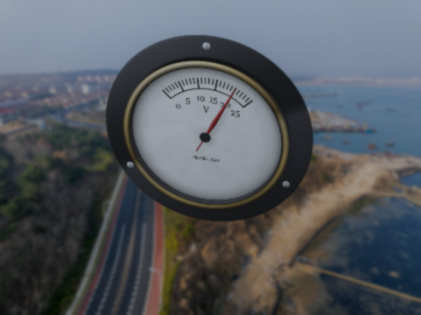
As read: 20 V
